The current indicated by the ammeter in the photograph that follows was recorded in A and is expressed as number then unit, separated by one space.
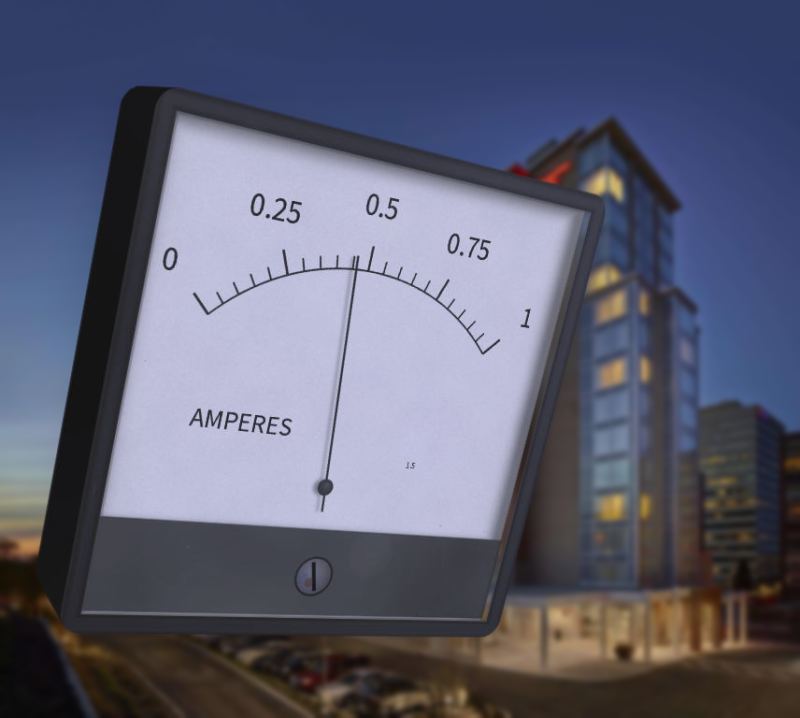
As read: 0.45 A
